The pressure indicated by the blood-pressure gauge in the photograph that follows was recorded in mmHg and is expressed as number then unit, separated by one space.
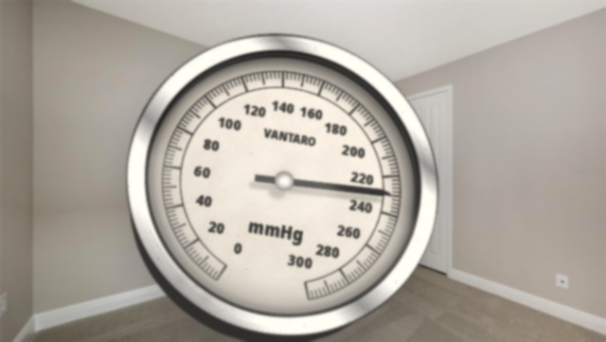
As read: 230 mmHg
